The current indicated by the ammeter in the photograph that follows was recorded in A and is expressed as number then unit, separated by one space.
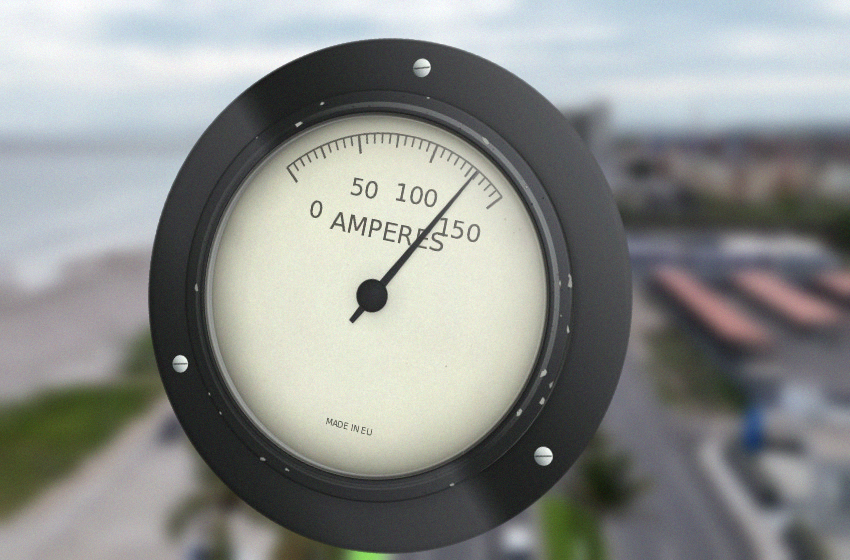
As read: 130 A
